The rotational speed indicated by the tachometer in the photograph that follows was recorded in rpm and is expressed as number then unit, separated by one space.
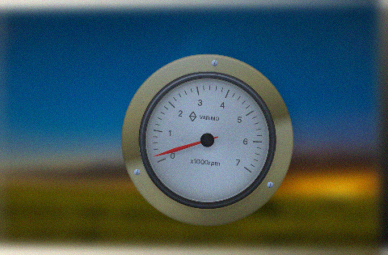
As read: 200 rpm
